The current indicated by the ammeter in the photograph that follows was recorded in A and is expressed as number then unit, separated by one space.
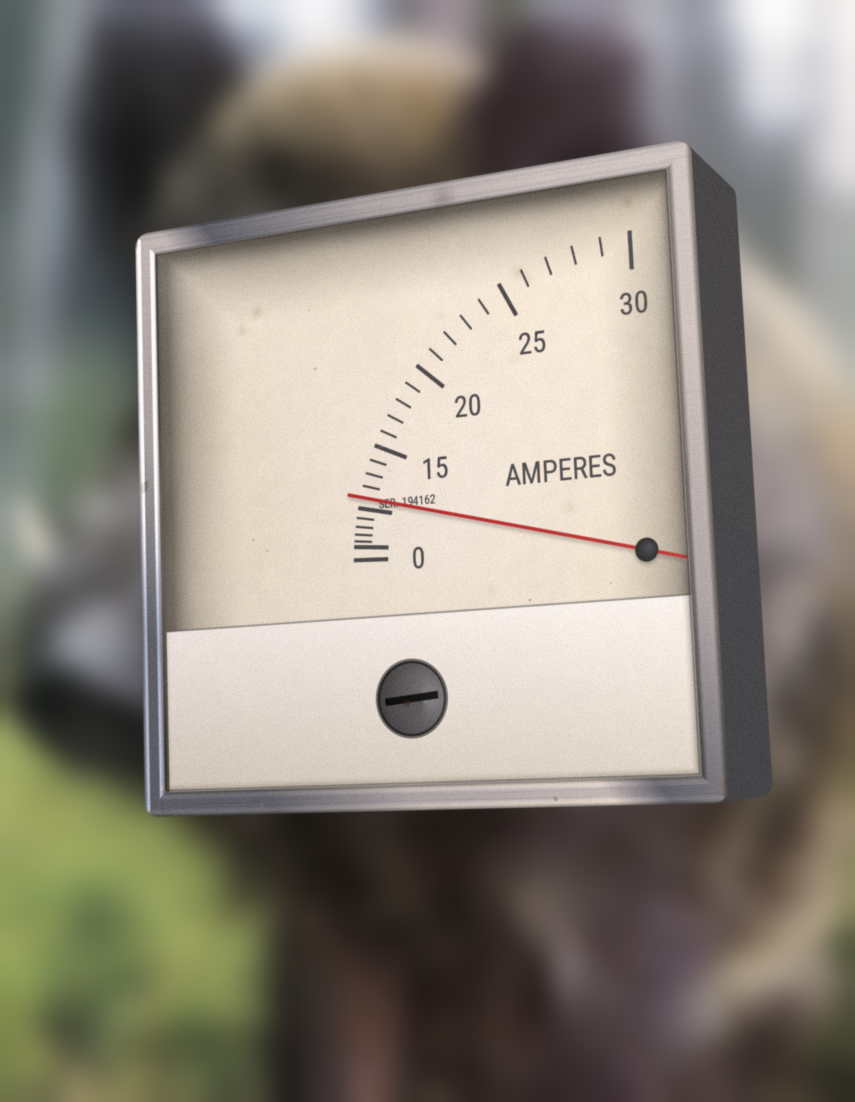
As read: 11 A
